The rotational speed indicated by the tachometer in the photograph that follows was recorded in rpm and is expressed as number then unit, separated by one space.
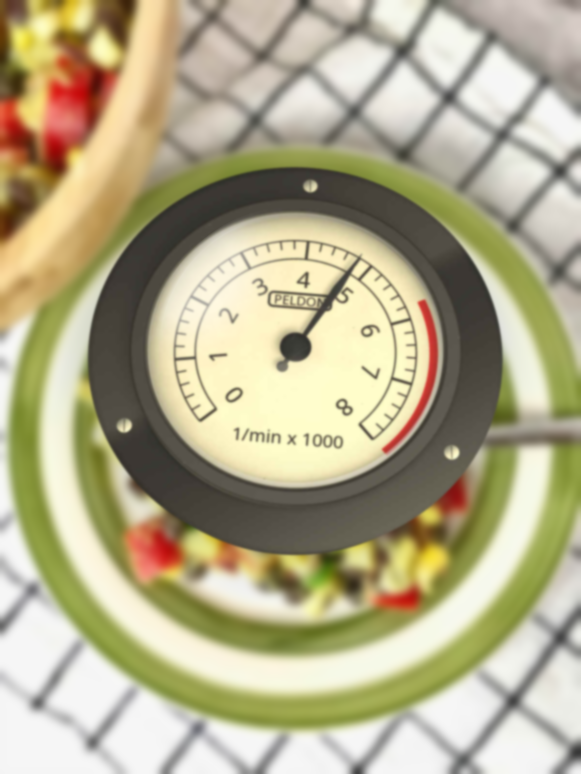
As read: 4800 rpm
